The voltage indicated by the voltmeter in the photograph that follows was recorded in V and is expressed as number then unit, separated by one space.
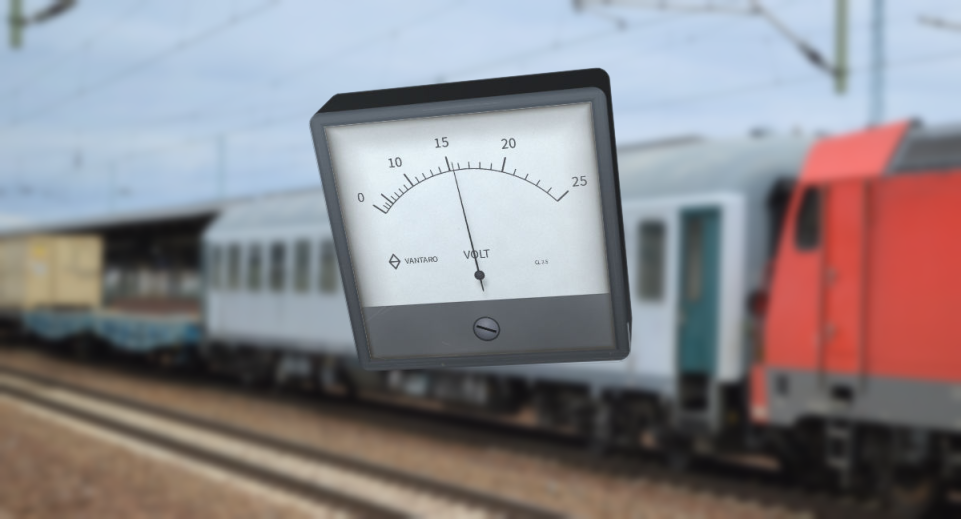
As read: 15.5 V
